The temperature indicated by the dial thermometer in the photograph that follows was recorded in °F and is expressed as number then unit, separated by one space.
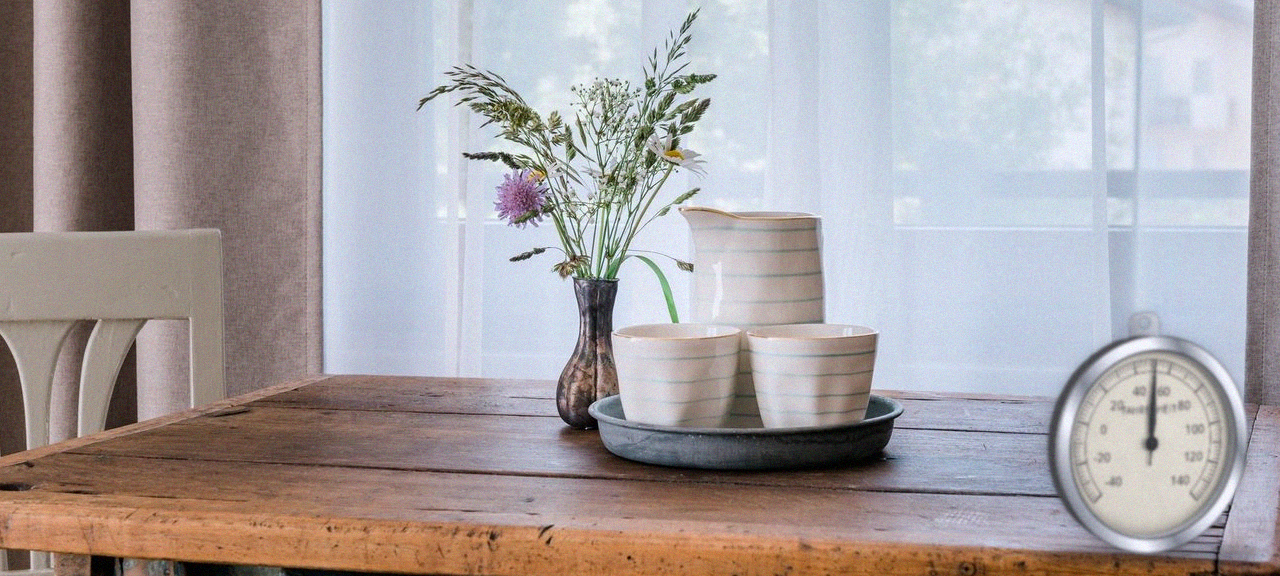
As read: 50 °F
